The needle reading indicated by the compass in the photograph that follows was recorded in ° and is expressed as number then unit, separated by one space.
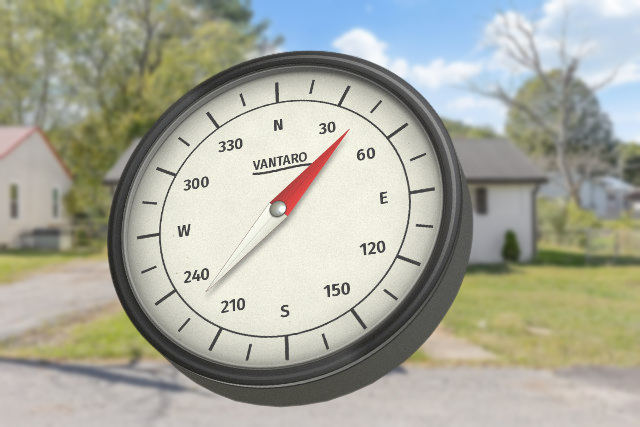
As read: 45 °
